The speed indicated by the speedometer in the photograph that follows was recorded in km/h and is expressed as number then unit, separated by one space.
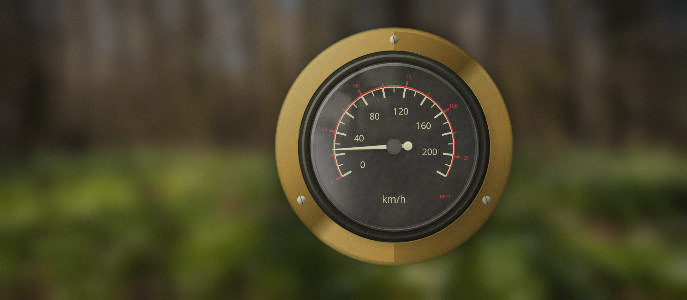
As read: 25 km/h
